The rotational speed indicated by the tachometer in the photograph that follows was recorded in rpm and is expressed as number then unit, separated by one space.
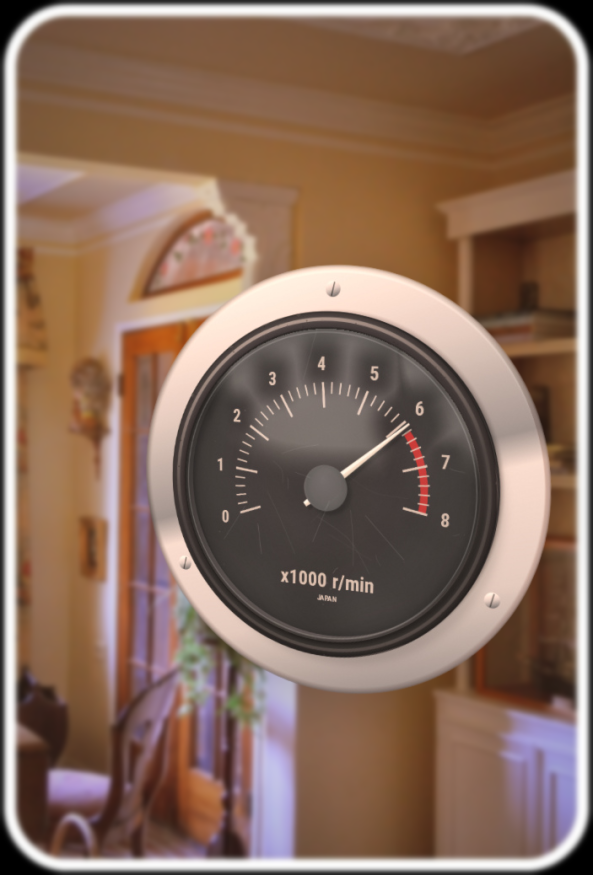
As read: 6100 rpm
